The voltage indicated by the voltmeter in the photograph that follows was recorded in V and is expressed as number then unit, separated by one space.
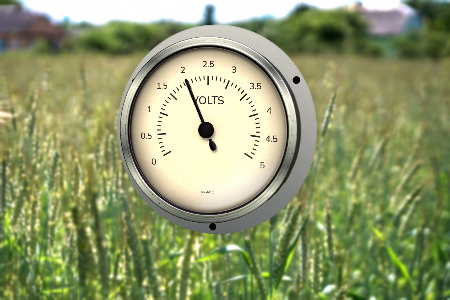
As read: 2 V
